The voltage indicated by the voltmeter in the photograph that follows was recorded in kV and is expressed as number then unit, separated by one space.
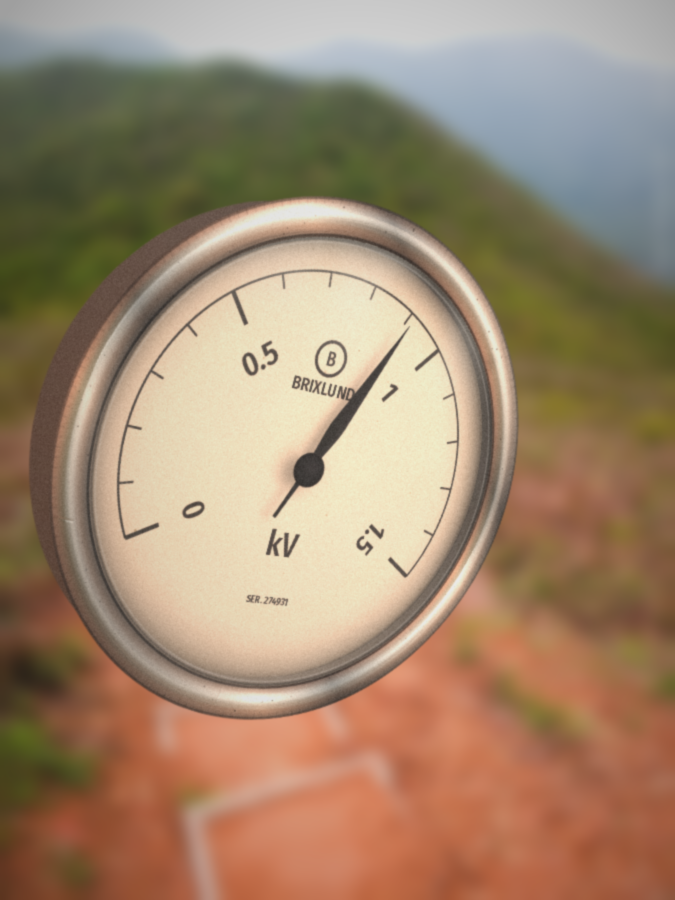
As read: 0.9 kV
